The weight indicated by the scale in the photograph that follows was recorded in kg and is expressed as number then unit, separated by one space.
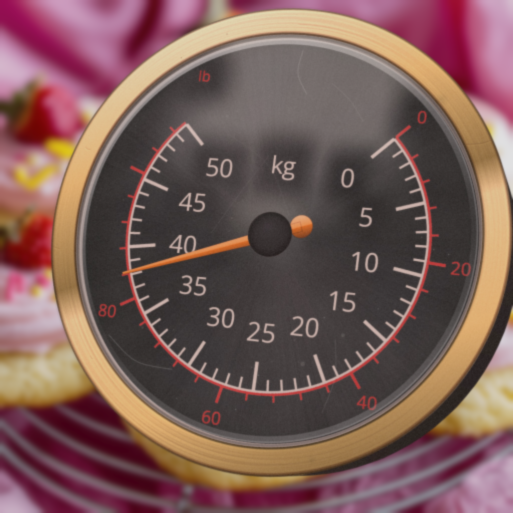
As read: 38 kg
